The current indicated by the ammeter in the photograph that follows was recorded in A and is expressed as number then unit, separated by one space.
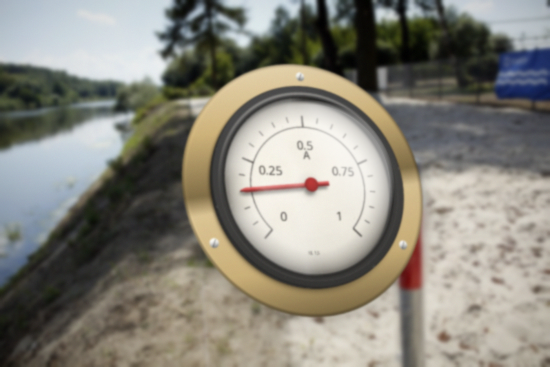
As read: 0.15 A
